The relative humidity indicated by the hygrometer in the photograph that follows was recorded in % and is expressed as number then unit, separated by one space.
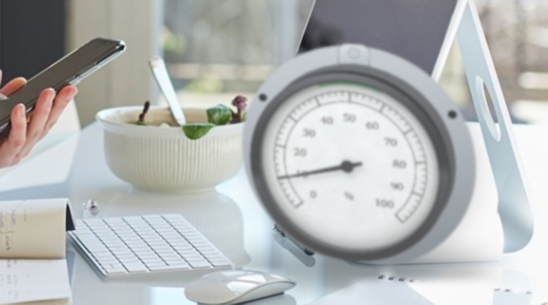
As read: 10 %
